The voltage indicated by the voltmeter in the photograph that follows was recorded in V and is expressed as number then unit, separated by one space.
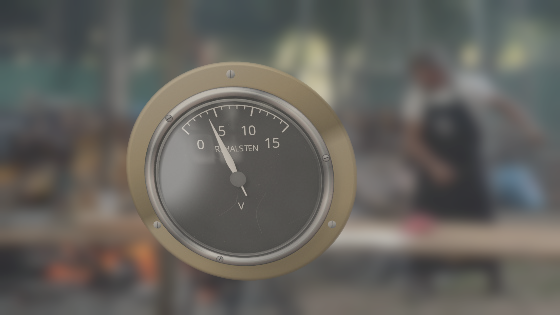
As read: 4 V
